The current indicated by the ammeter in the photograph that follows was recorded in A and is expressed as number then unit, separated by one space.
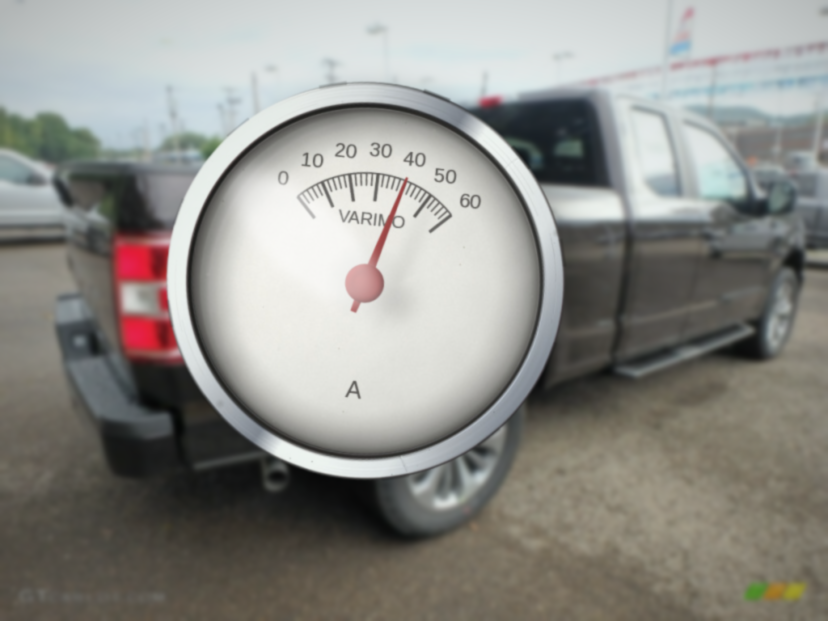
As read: 40 A
